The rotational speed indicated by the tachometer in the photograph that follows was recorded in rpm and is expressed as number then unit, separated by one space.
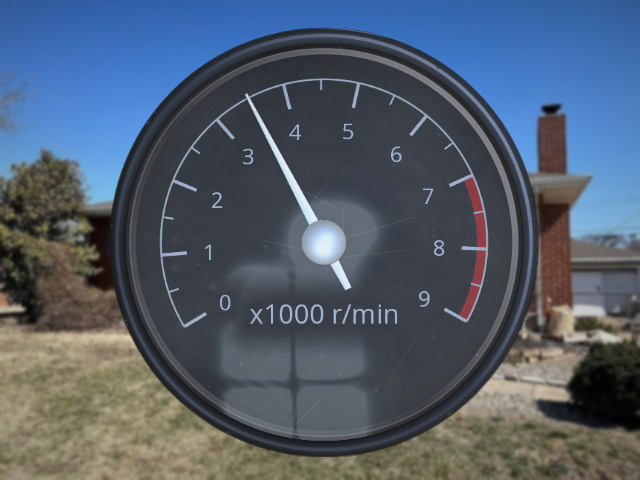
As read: 3500 rpm
